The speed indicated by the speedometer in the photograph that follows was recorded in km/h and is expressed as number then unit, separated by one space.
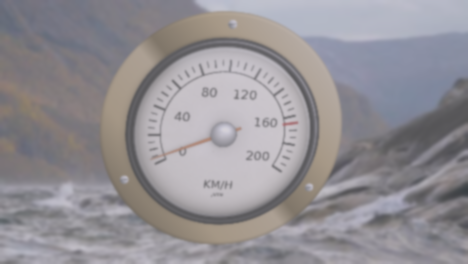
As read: 5 km/h
